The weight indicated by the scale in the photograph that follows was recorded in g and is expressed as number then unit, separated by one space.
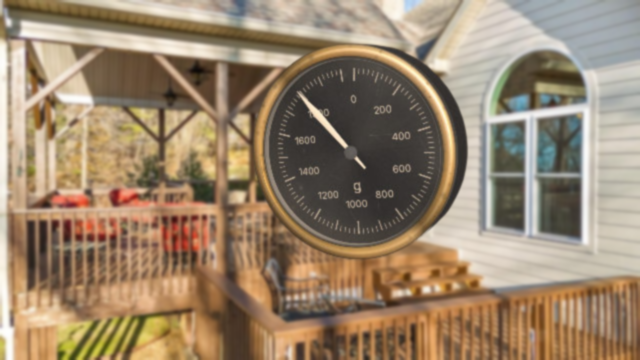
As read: 1800 g
